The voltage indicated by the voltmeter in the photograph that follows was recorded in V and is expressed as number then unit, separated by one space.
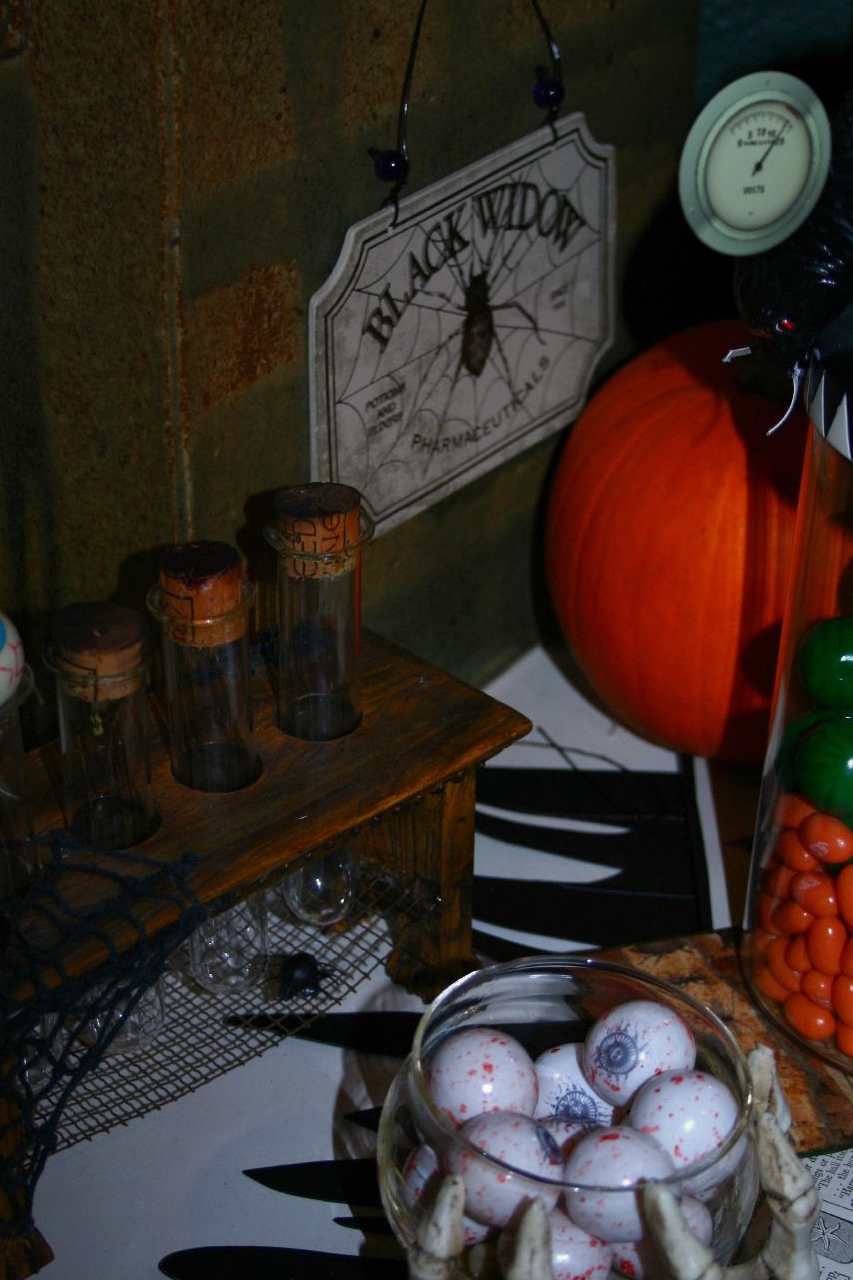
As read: 17.5 V
